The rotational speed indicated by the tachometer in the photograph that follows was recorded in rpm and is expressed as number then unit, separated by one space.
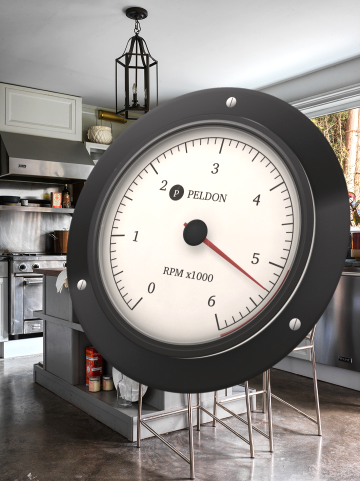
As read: 5300 rpm
